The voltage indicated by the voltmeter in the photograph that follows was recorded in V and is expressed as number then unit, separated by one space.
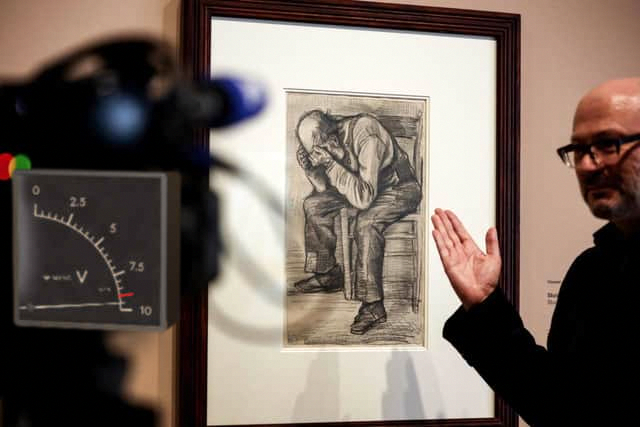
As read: 9.5 V
